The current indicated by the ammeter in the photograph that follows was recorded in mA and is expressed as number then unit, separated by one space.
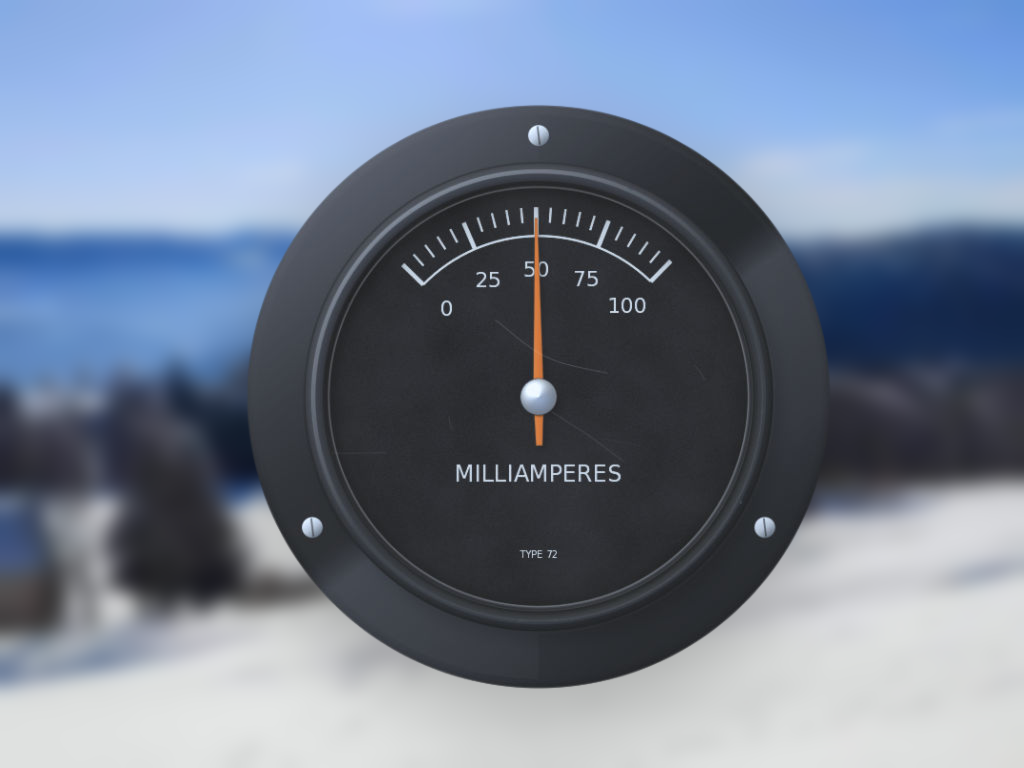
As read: 50 mA
